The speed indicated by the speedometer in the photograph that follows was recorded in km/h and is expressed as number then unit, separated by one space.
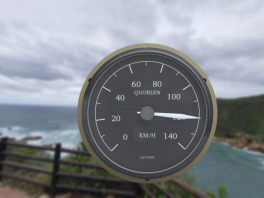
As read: 120 km/h
